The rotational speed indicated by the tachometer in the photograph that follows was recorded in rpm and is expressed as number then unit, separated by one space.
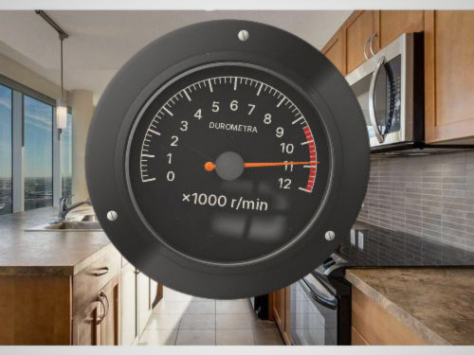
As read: 10800 rpm
